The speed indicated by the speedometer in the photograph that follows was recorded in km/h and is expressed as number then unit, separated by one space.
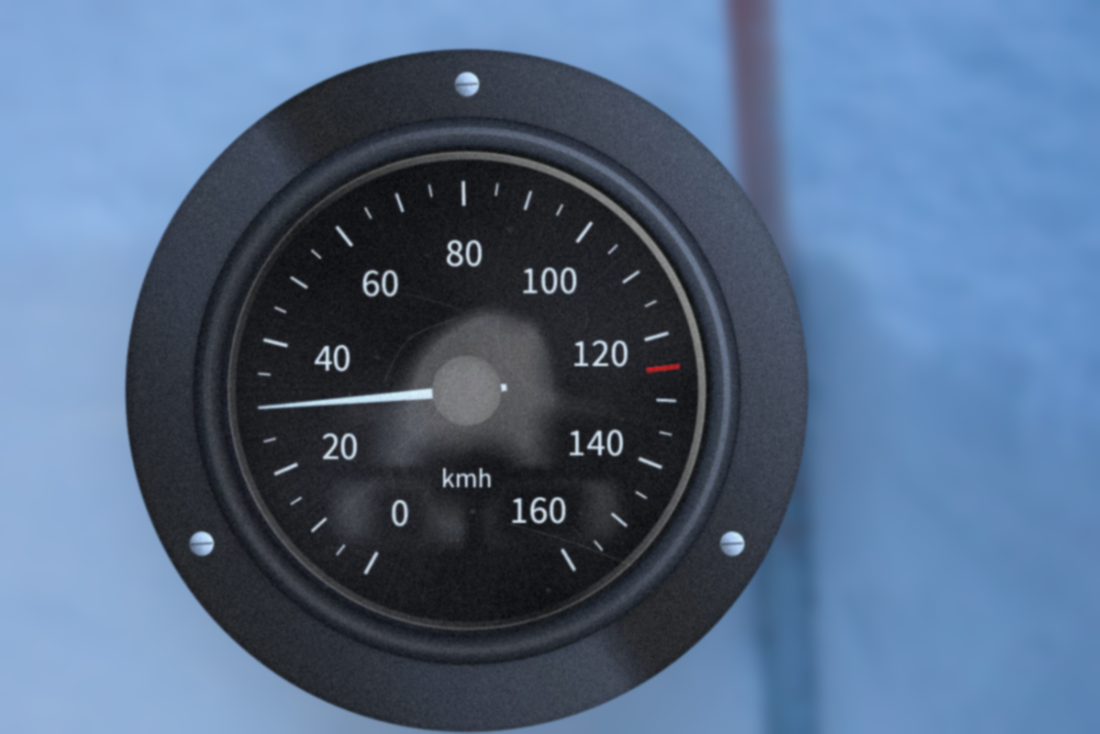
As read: 30 km/h
